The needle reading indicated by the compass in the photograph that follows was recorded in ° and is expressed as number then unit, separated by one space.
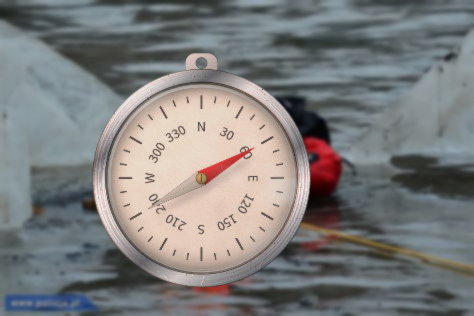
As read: 60 °
